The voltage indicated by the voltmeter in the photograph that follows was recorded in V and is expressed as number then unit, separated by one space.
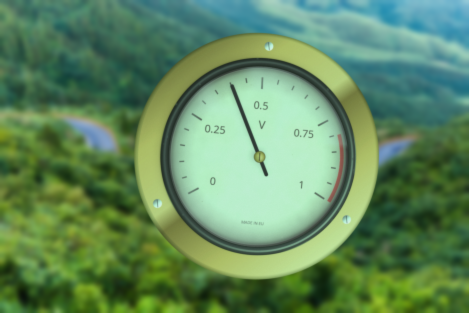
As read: 0.4 V
